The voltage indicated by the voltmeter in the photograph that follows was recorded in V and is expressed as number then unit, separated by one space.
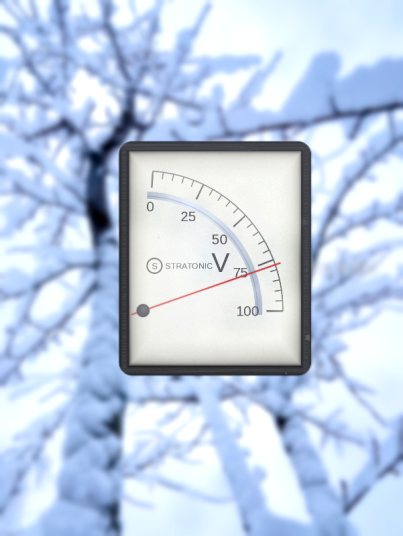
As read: 77.5 V
